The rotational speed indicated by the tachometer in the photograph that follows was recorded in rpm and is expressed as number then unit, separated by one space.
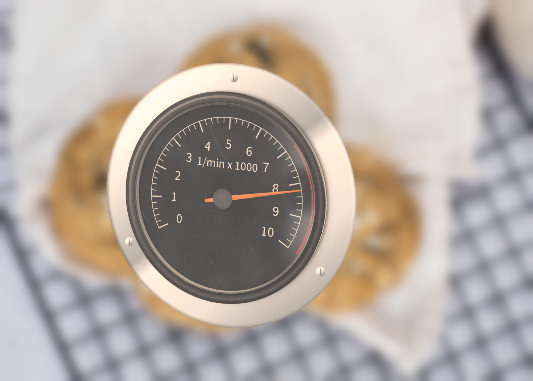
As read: 8200 rpm
